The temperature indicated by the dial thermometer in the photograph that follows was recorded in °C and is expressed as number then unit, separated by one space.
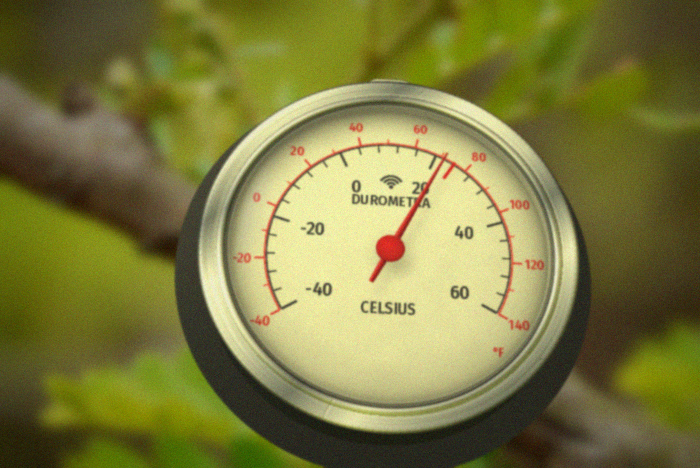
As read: 22 °C
